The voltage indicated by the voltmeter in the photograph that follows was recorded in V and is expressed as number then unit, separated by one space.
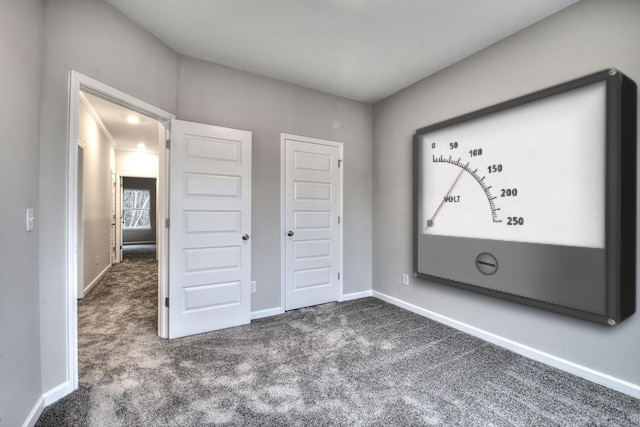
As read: 100 V
